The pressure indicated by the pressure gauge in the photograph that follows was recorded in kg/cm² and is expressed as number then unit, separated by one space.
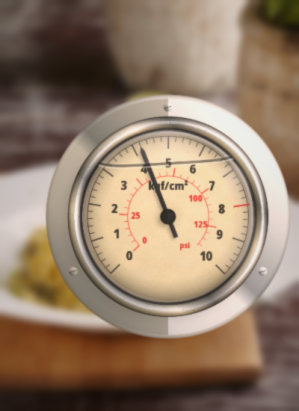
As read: 4.2 kg/cm²
